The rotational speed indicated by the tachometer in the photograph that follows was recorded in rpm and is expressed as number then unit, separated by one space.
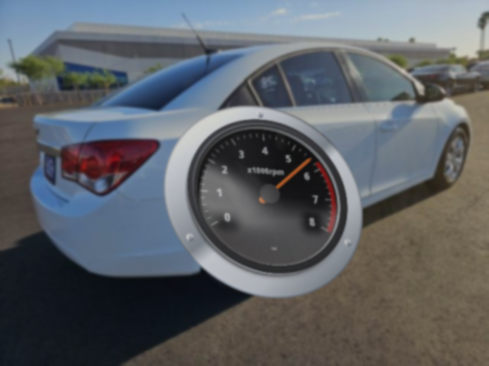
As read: 5600 rpm
